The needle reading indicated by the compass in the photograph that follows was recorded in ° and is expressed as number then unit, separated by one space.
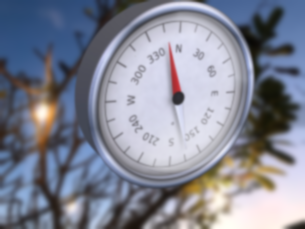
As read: 345 °
